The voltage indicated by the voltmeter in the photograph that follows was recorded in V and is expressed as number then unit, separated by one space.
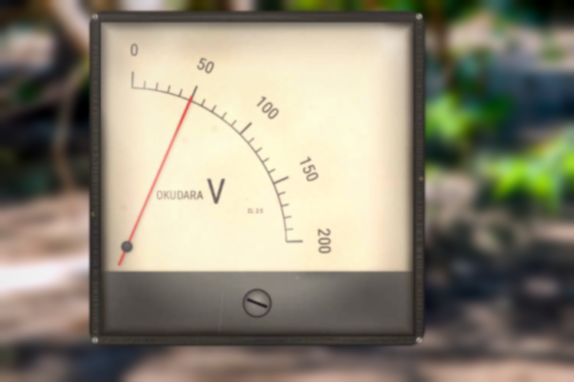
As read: 50 V
